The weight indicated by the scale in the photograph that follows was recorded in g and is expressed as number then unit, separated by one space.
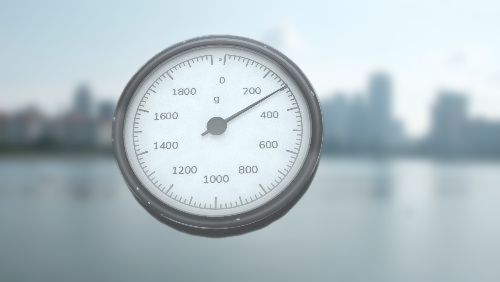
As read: 300 g
